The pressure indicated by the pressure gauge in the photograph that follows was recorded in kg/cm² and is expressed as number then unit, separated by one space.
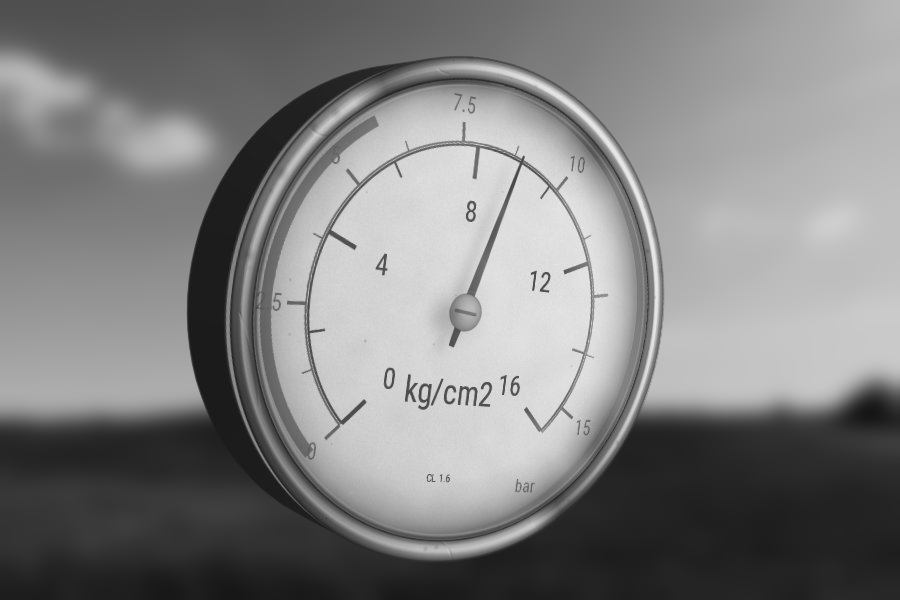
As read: 9 kg/cm²
